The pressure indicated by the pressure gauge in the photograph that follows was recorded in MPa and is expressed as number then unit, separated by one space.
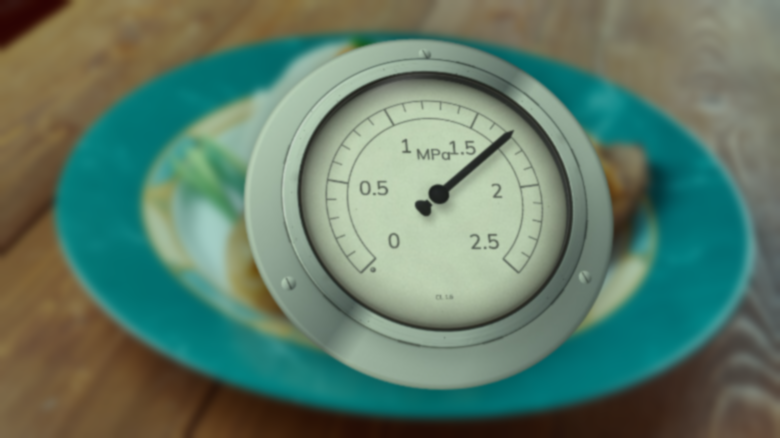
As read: 1.7 MPa
